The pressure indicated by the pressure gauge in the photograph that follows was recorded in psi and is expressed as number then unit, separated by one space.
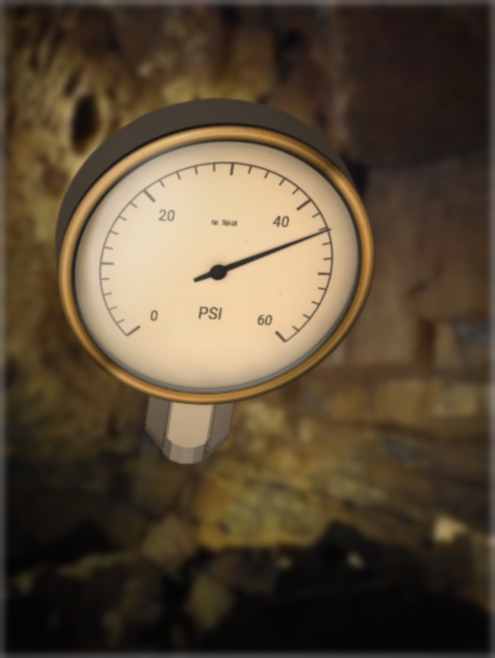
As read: 44 psi
